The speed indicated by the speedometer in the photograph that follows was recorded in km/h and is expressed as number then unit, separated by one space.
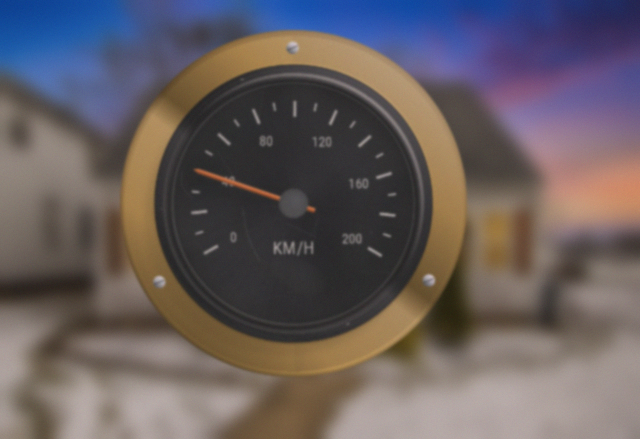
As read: 40 km/h
